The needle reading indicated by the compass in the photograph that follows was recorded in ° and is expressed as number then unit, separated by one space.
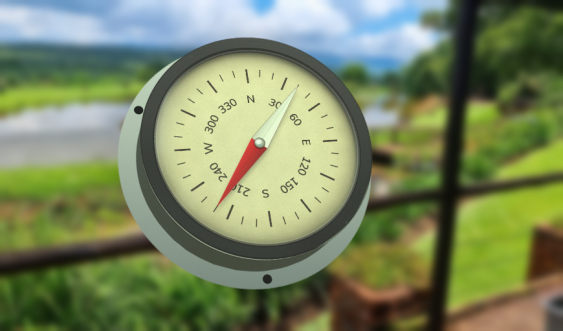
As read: 220 °
